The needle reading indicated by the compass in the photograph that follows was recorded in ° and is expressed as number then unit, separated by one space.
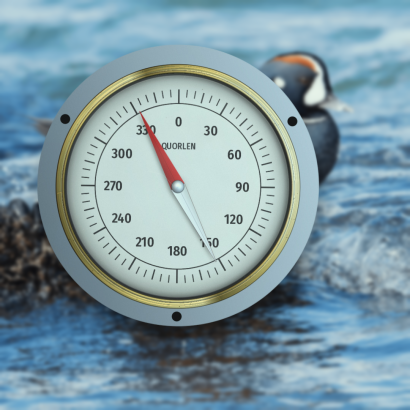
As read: 332.5 °
